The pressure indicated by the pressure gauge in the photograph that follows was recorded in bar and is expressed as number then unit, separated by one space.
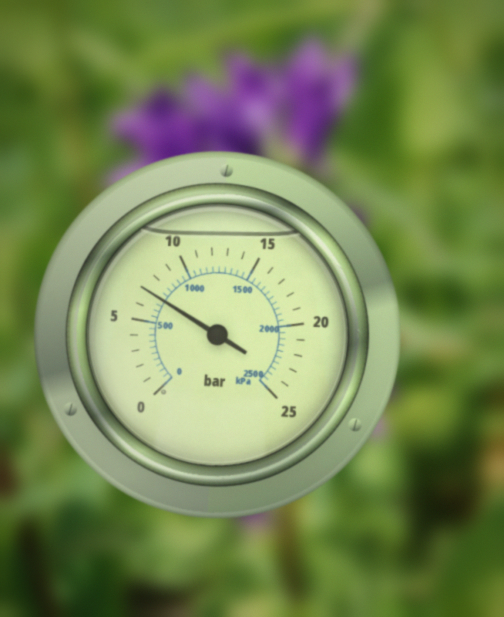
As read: 7 bar
